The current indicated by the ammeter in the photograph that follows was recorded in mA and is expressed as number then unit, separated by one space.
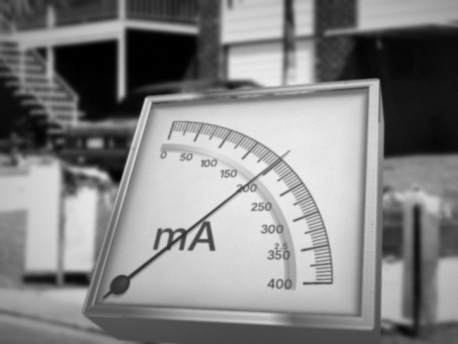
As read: 200 mA
